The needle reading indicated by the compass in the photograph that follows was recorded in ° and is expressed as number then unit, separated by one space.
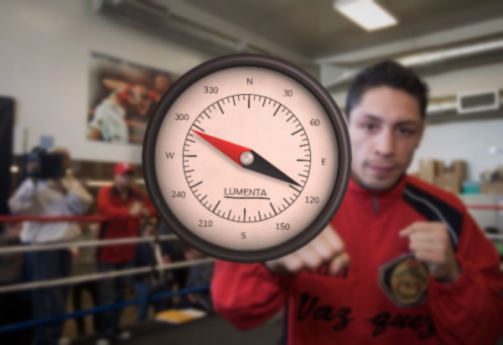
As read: 295 °
